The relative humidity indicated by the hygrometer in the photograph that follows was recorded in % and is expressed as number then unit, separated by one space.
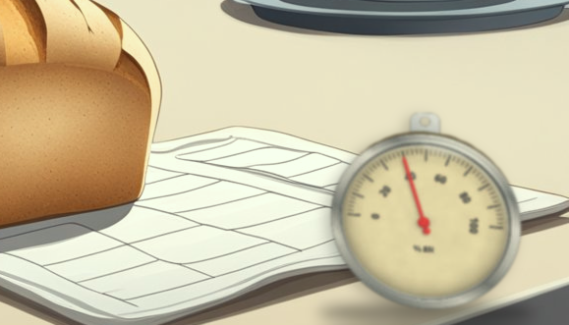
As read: 40 %
